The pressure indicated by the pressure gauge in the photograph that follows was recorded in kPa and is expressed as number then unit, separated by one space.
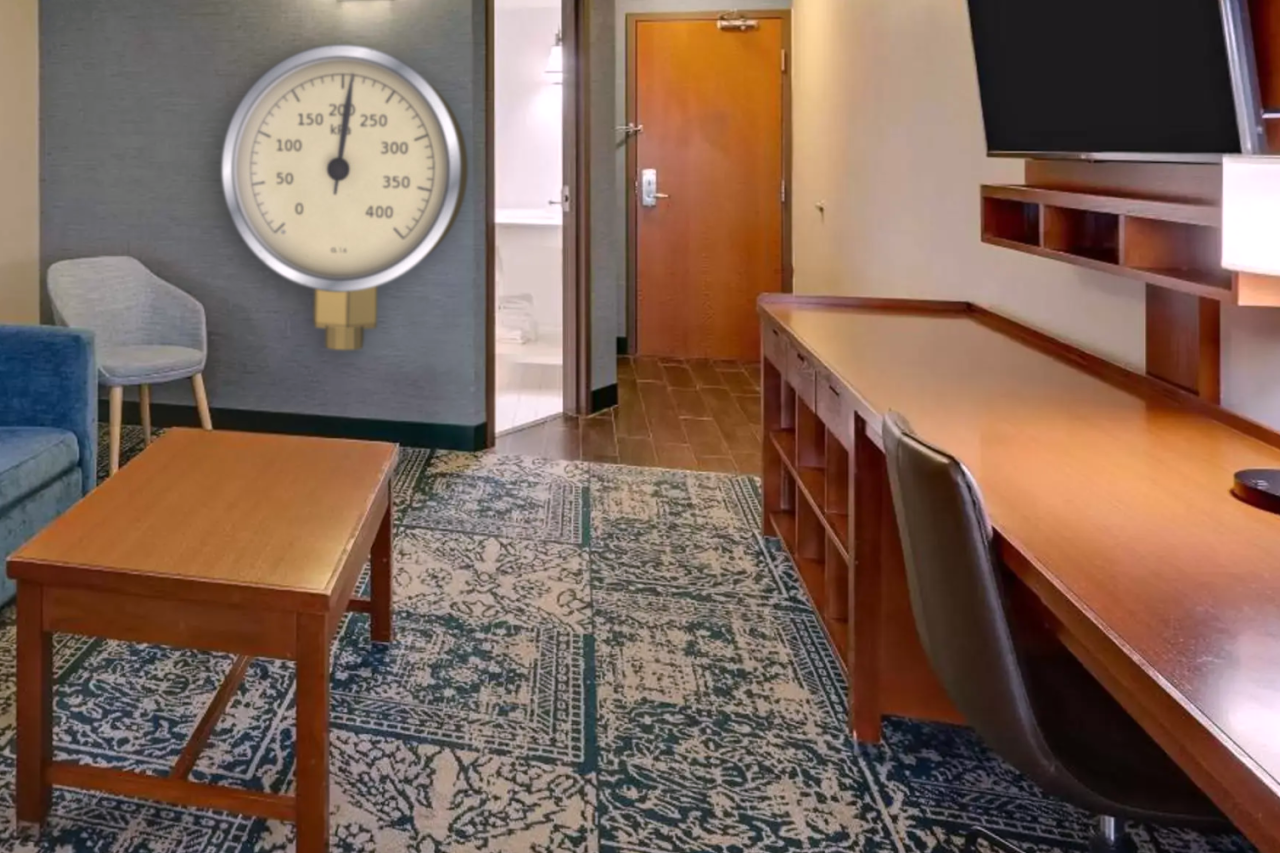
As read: 210 kPa
